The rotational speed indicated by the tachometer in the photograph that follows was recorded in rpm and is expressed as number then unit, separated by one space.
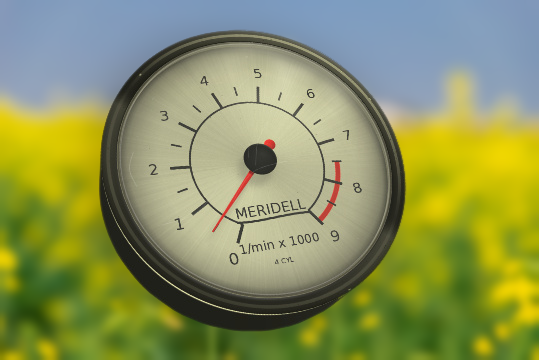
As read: 500 rpm
